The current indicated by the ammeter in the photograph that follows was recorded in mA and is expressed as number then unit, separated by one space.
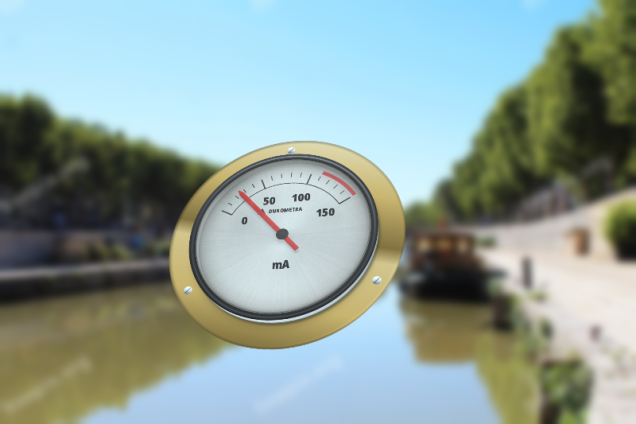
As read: 25 mA
